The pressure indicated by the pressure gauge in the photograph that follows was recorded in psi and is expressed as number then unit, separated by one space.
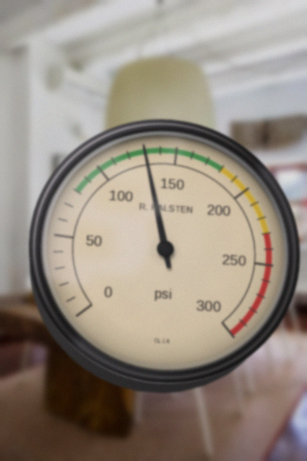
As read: 130 psi
